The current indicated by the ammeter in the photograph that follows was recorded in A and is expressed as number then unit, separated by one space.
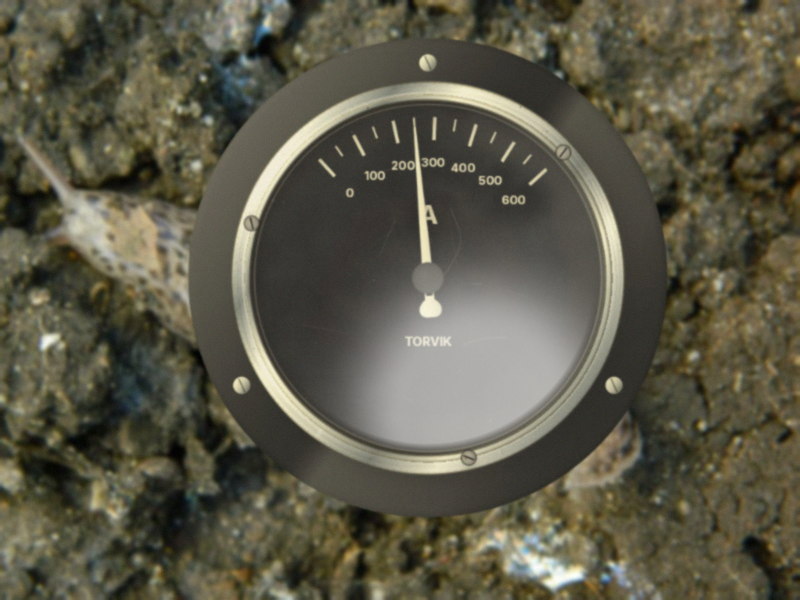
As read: 250 A
